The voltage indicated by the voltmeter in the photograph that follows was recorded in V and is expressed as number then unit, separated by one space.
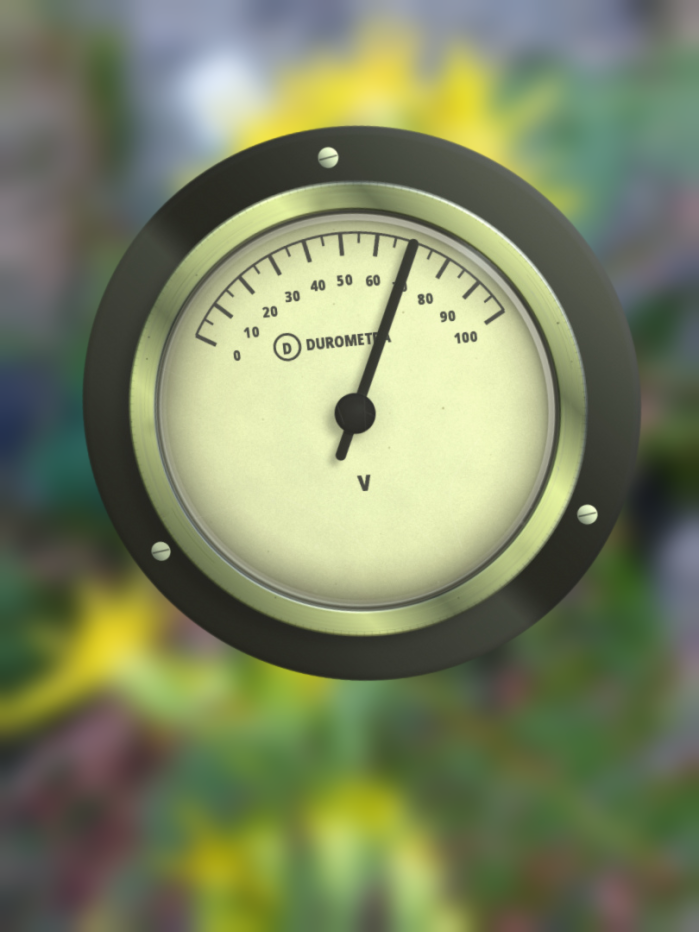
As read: 70 V
